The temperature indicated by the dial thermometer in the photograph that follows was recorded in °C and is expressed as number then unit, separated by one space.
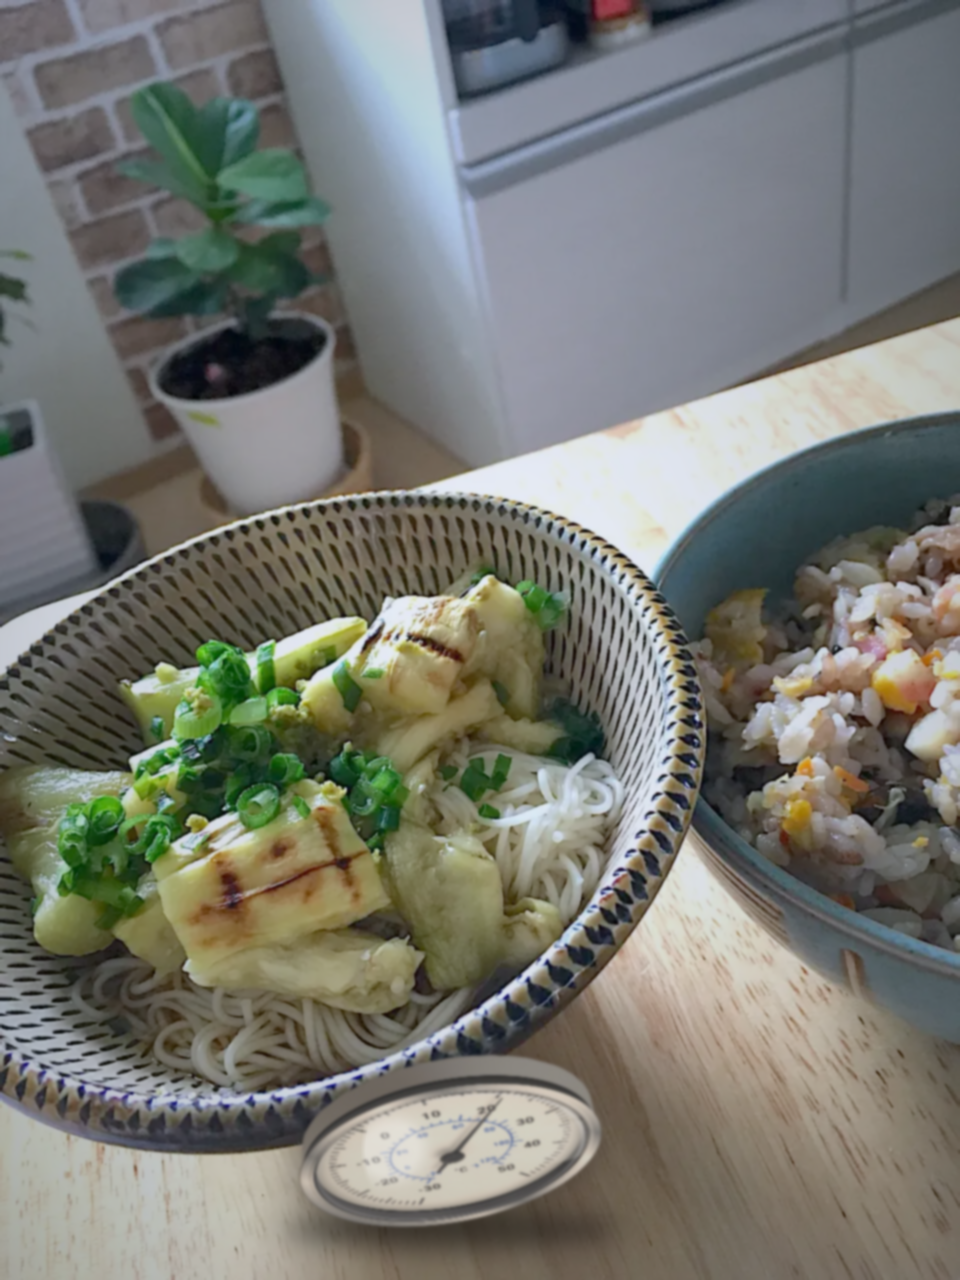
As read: 20 °C
